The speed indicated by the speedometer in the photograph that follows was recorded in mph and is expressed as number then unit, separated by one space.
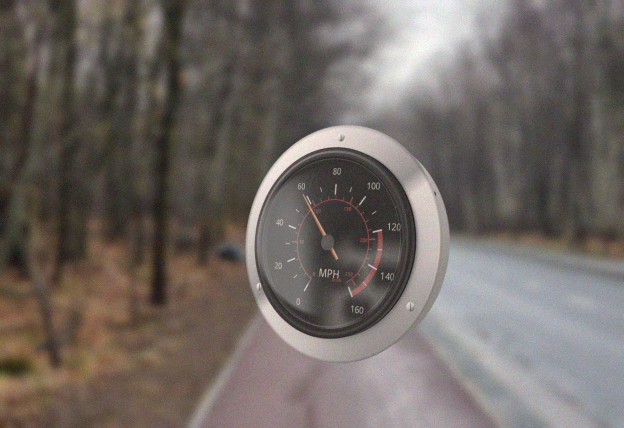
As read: 60 mph
